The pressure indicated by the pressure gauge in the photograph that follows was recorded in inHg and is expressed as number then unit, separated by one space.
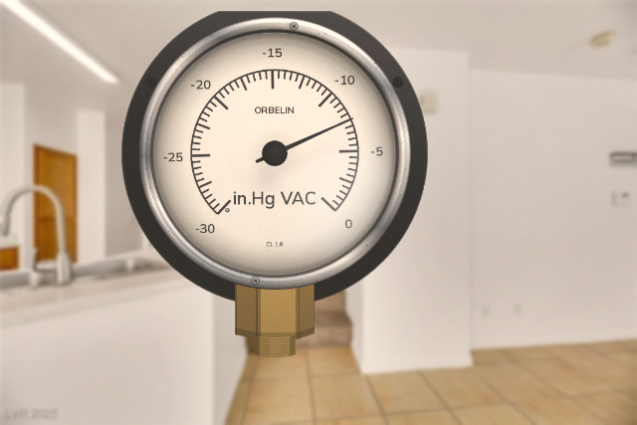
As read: -7.5 inHg
